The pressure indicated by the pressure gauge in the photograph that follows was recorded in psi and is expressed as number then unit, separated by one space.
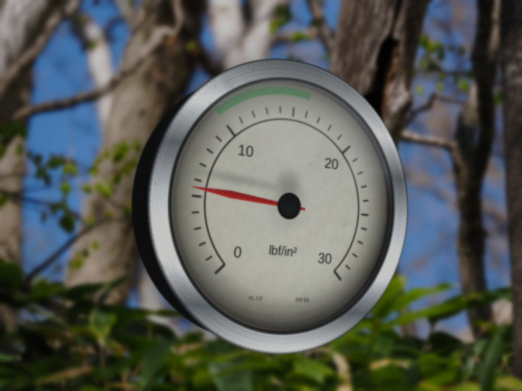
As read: 5.5 psi
